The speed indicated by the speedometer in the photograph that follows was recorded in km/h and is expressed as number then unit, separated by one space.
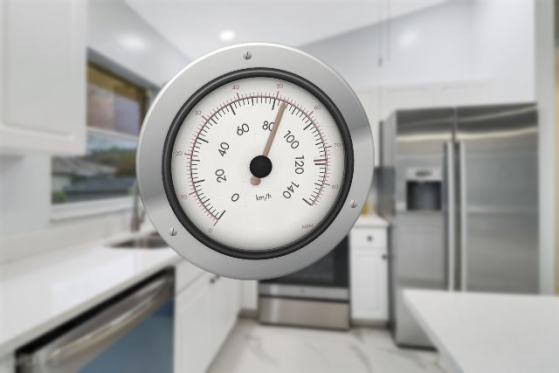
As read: 84 km/h
